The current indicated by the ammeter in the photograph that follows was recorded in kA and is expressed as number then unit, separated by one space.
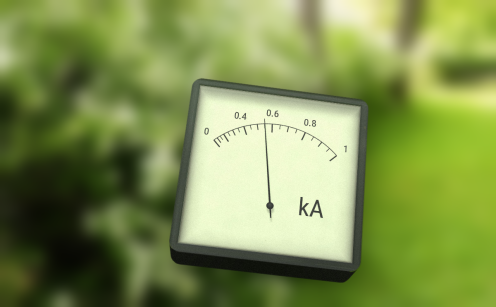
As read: 0.55 kA
